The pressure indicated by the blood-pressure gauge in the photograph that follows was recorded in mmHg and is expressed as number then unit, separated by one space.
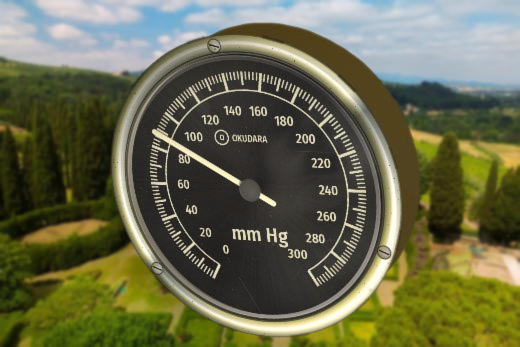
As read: 90 mmHg
